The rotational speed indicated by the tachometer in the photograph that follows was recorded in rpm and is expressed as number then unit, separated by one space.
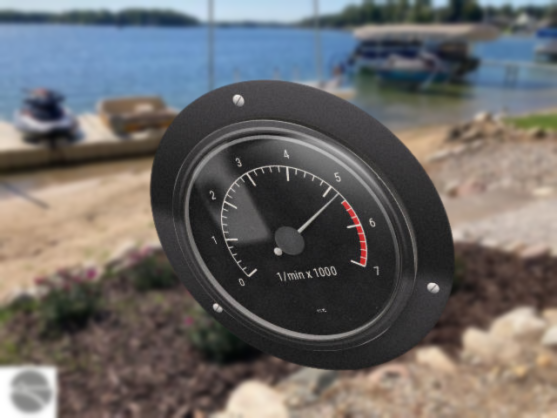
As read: 5200 rpm
